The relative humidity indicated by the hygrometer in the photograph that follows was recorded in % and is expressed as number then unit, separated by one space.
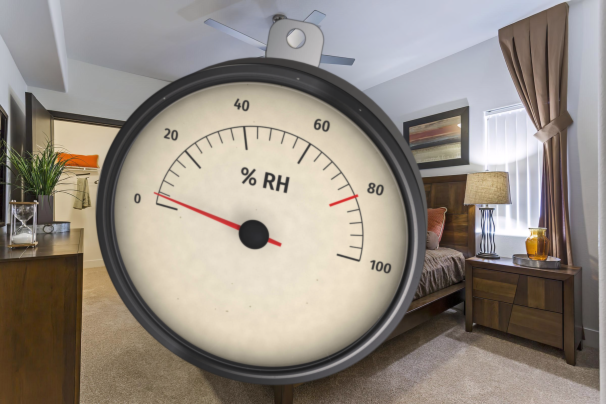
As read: 4 %
